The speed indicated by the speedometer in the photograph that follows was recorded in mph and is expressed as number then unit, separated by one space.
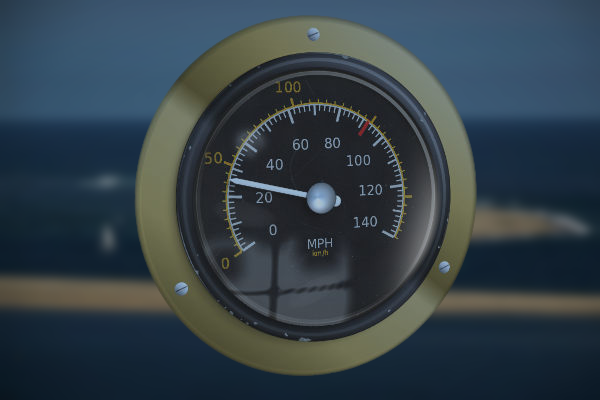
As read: 26 mph
